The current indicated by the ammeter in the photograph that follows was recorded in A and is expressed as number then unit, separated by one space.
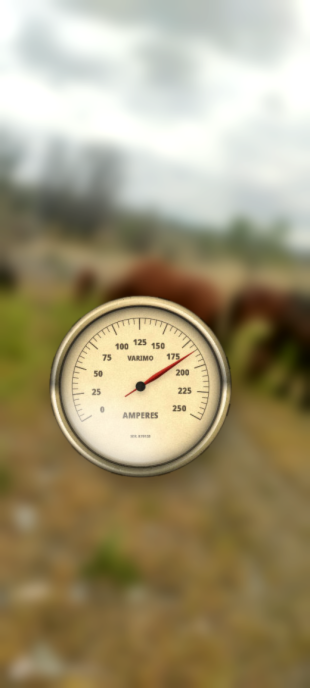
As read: 185 A
